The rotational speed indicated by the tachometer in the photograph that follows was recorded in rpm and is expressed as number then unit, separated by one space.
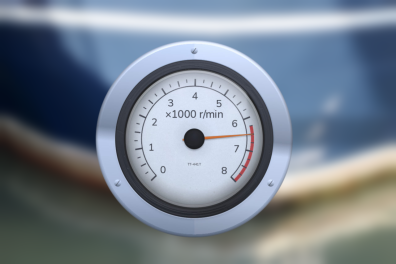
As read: 6500 rpm
